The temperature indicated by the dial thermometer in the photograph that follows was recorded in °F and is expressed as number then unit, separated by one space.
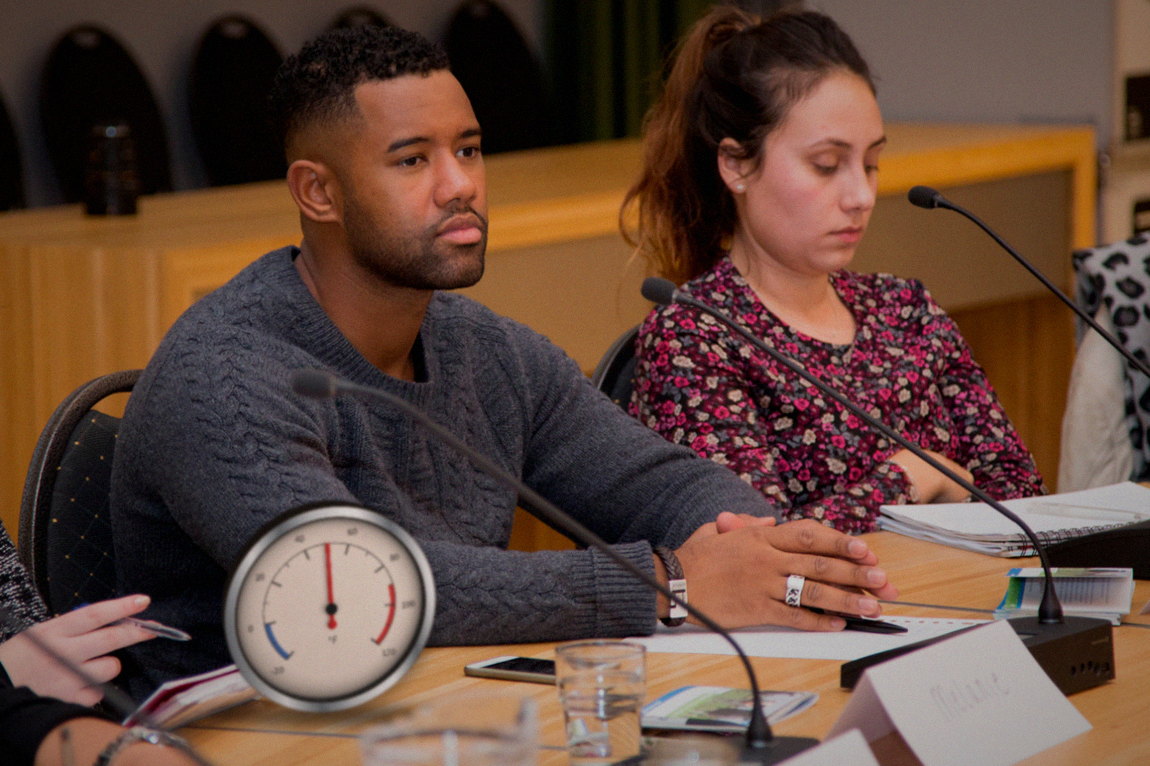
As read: 50 °F
